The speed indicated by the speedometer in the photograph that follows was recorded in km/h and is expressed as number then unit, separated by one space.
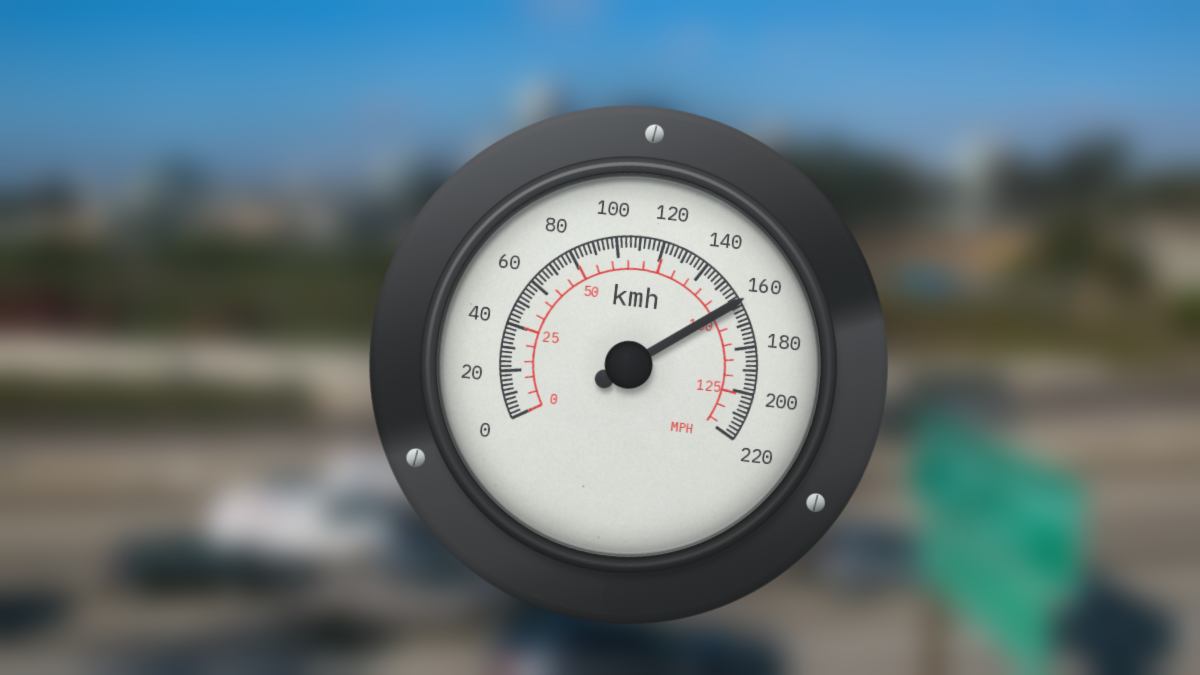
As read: 160 km/h
